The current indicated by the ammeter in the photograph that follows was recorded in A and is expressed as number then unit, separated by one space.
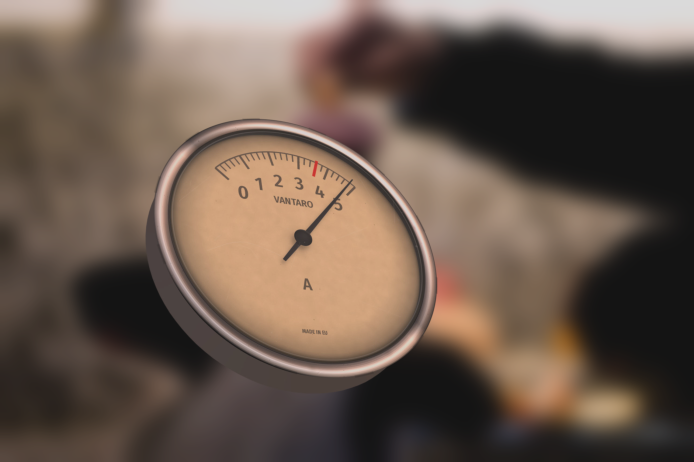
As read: 4.8 A
